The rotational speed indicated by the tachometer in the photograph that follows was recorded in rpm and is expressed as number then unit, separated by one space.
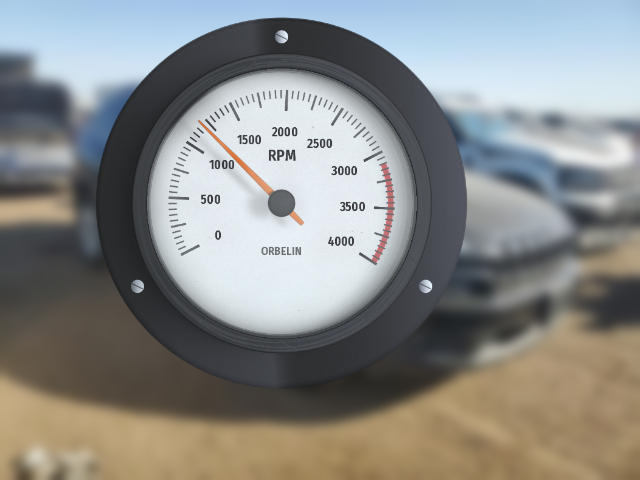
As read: 1200 rpm
